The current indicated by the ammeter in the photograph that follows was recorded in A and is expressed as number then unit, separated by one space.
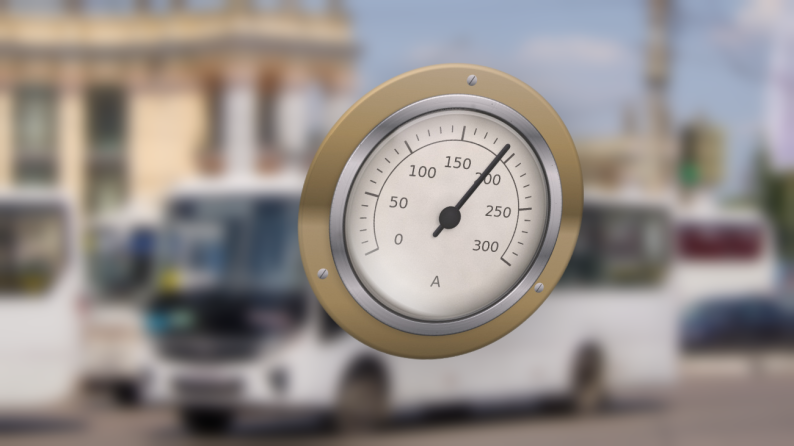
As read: 190 A
